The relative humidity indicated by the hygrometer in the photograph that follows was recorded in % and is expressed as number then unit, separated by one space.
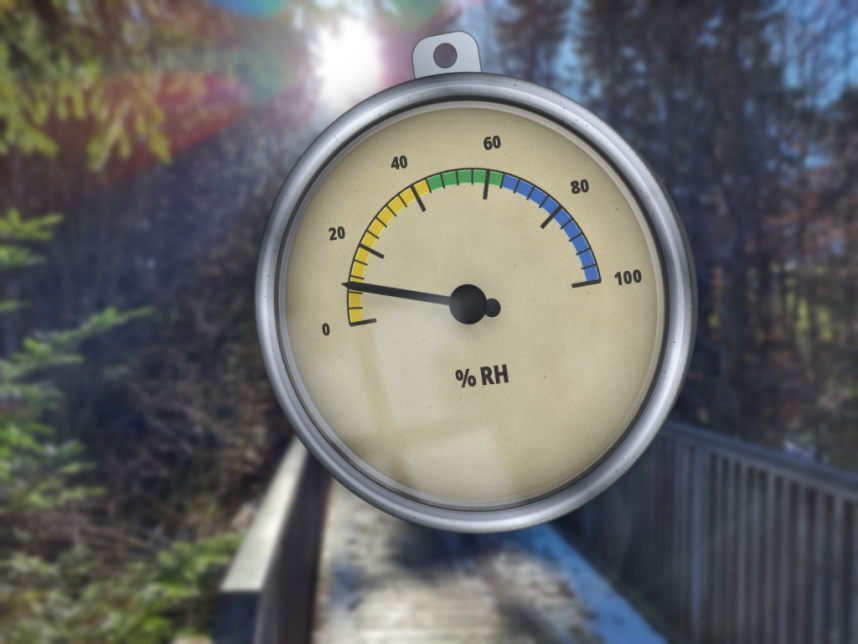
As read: 10 %
